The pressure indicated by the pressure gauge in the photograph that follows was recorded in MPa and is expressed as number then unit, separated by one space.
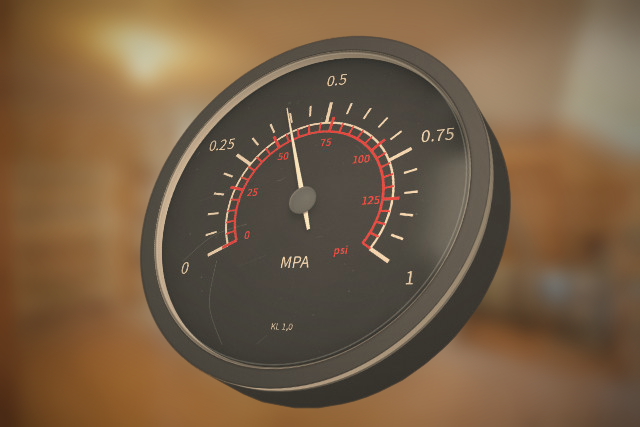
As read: 0.4 MPa
